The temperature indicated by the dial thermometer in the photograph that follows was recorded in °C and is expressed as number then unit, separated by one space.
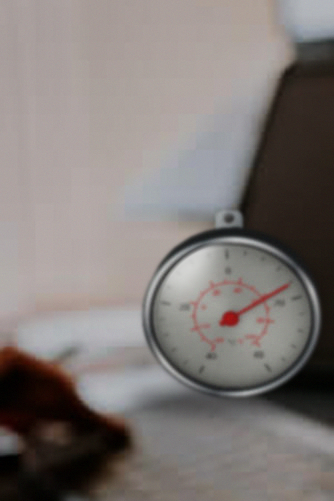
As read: 16 °C
